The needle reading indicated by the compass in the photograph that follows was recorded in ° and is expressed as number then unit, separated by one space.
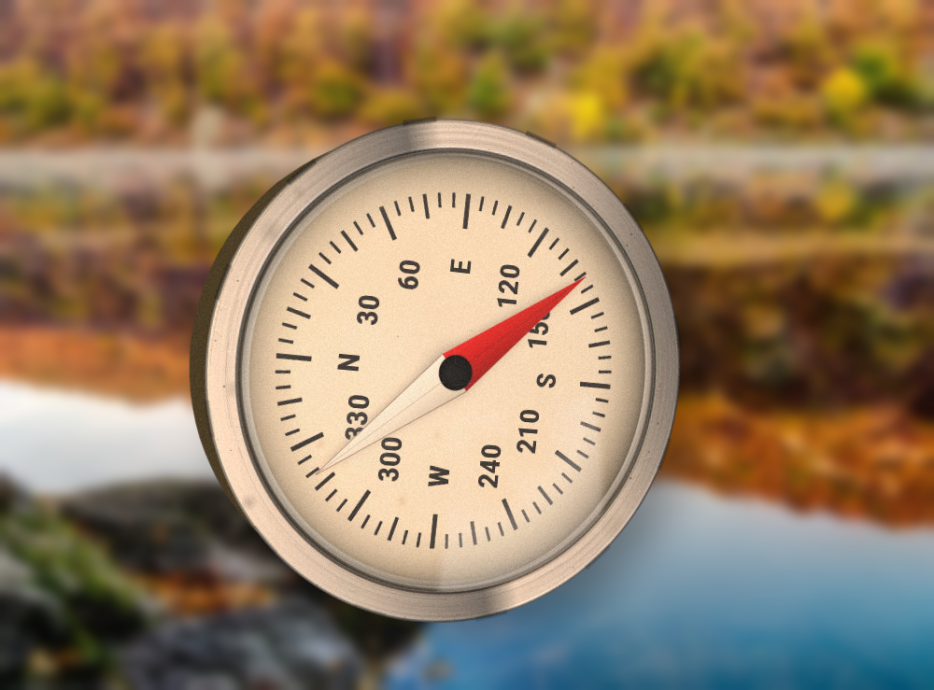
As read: 140 °
